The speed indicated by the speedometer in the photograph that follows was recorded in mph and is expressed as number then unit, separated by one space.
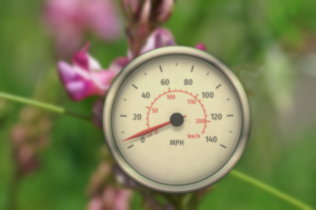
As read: 5 mph
